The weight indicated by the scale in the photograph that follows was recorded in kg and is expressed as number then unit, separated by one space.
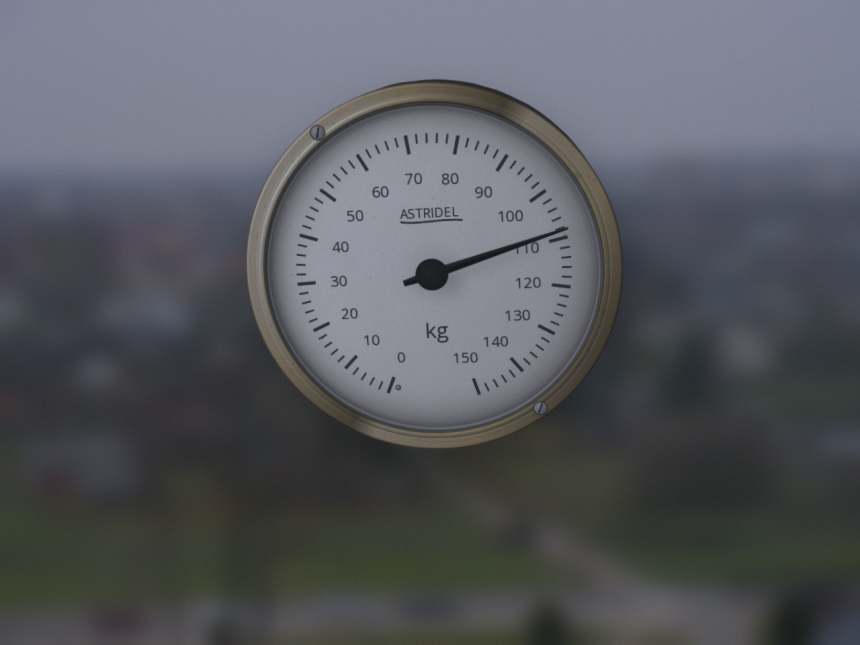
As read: 108 kg
